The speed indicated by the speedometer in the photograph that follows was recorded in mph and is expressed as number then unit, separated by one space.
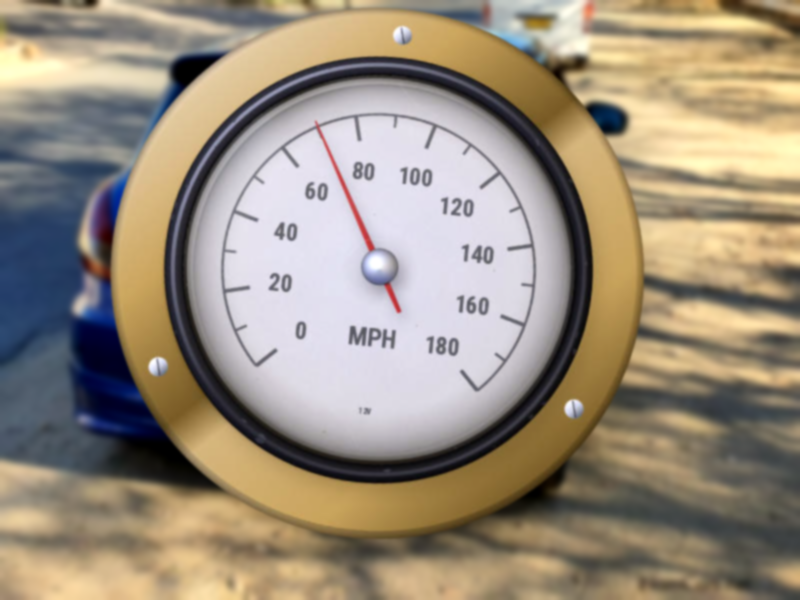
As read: 70 mph
